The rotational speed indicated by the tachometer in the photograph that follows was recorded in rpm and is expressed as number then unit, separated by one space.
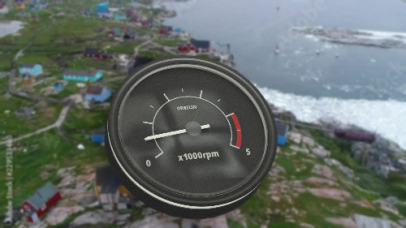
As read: 500 rpm
